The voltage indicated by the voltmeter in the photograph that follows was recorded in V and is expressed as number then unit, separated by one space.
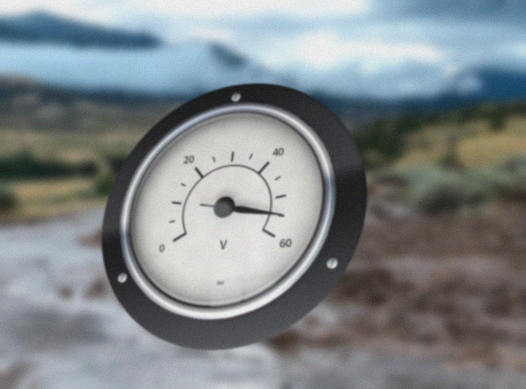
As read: 55 V
